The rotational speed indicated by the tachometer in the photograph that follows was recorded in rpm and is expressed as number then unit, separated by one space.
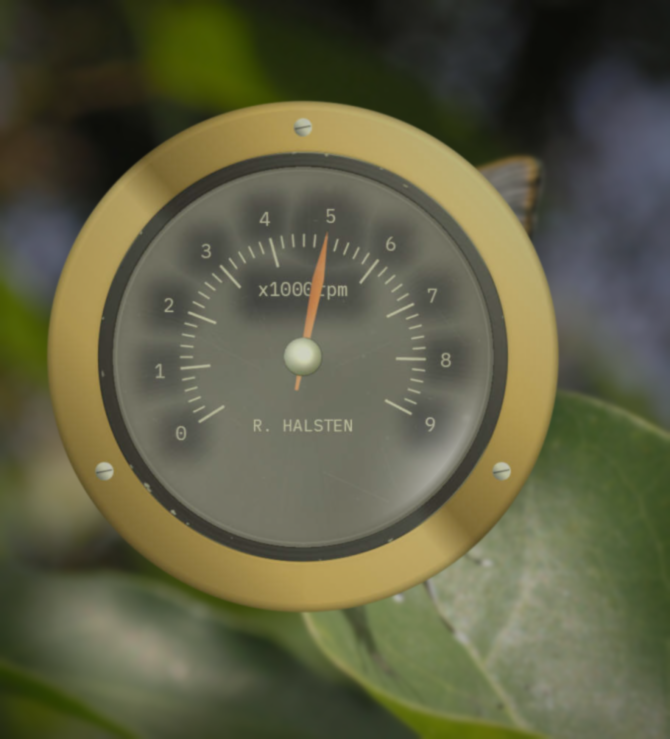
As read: 5000 rpm
